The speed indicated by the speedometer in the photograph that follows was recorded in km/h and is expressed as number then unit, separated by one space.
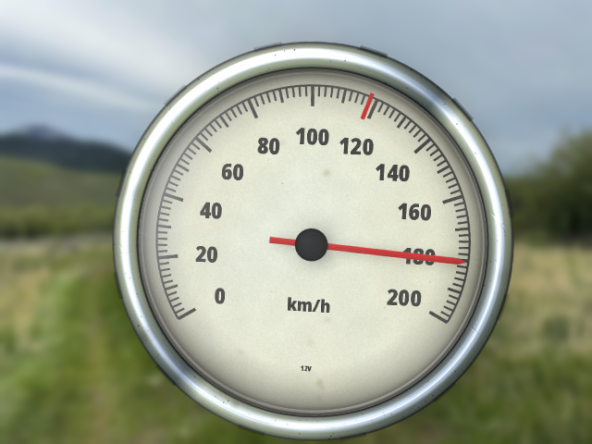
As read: 180 km/h
